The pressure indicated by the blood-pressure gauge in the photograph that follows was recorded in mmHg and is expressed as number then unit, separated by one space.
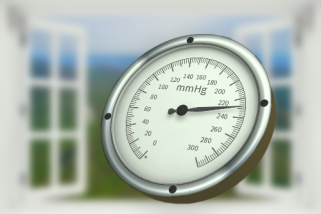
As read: 230 mmHg
